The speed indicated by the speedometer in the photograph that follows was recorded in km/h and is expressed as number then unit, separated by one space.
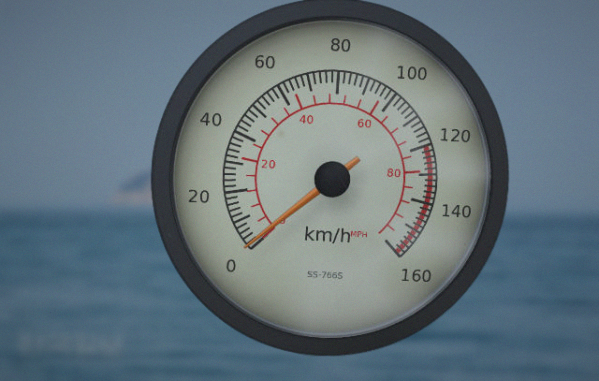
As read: 2 km/h
